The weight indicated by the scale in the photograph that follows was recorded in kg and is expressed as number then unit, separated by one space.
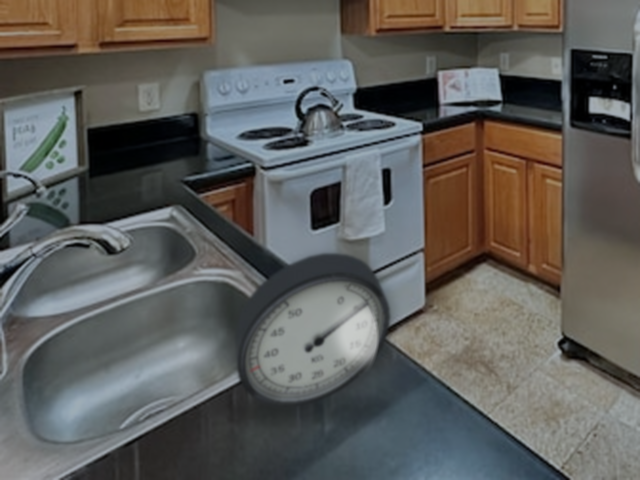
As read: 5 kg
